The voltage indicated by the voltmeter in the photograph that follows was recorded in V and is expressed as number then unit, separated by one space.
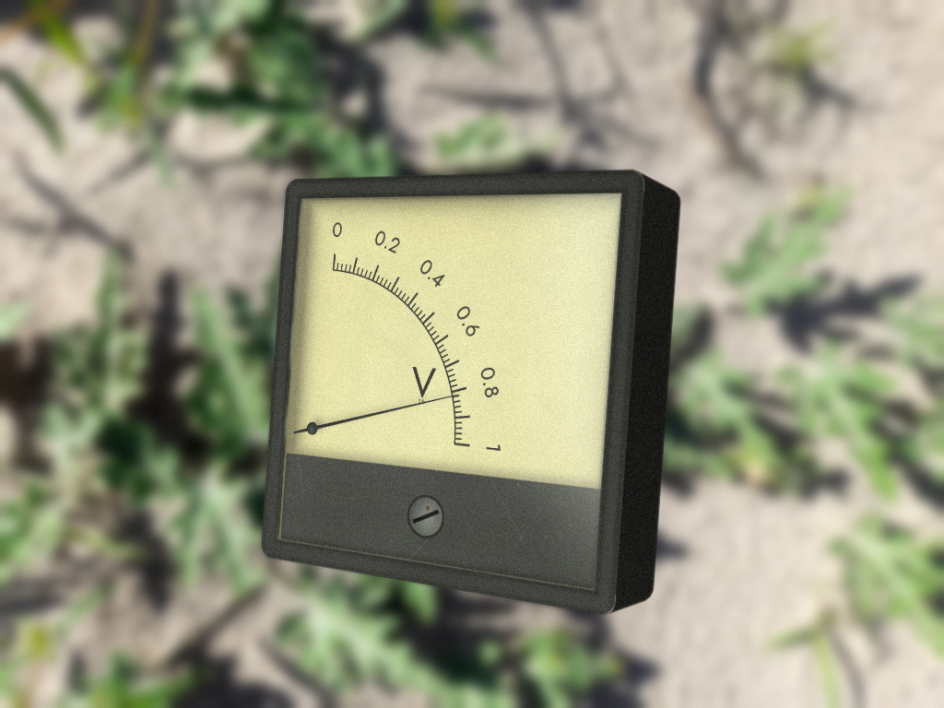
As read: 0.82 V
